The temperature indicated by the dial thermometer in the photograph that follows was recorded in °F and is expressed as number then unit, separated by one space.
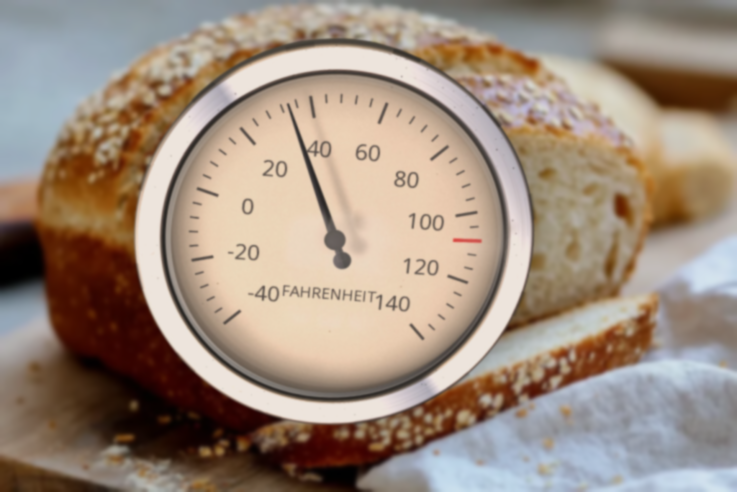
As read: 34 °F
